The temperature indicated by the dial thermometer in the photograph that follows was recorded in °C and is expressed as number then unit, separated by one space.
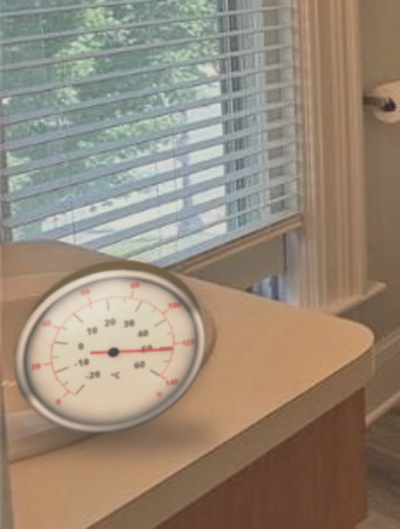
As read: 50 °C
